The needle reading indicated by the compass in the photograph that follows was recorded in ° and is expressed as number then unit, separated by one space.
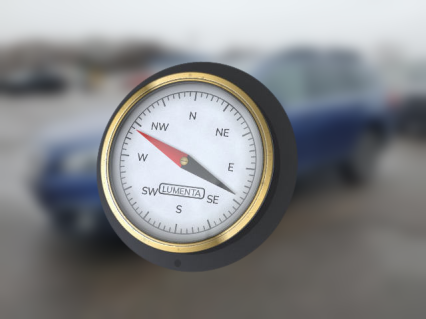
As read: 295 °
